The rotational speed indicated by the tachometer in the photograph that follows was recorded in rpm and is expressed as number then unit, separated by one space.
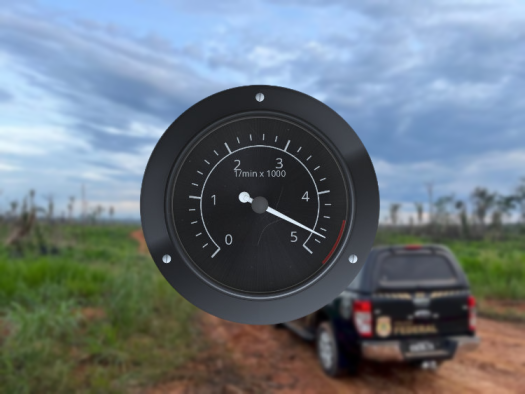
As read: 4700 rpm
